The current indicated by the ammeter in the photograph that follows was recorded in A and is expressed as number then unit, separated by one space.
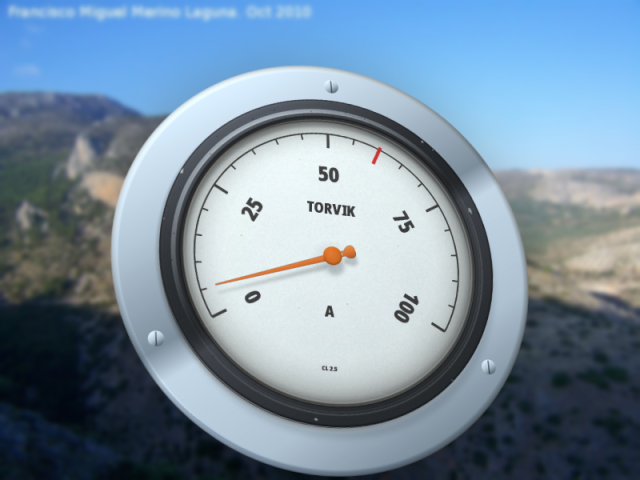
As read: 5 A
